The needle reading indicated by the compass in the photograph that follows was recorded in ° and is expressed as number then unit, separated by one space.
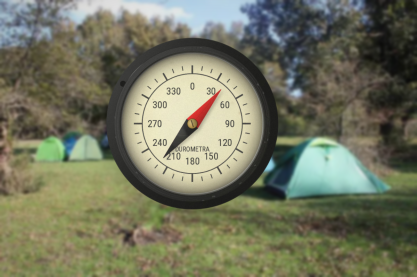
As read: 40 °
